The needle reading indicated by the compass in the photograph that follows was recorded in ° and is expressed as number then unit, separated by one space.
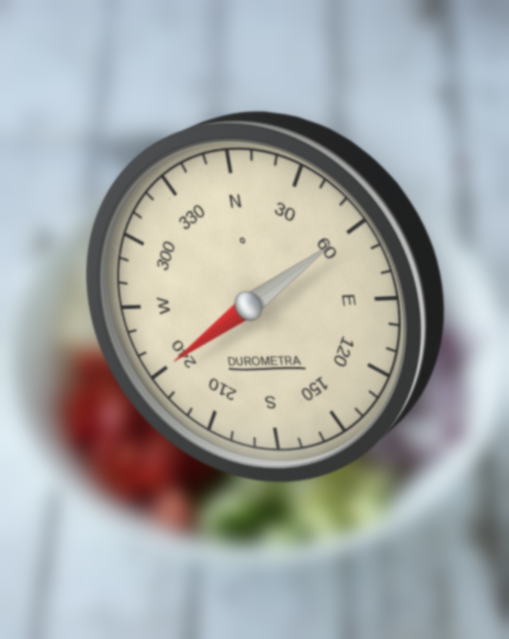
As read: 240 °
